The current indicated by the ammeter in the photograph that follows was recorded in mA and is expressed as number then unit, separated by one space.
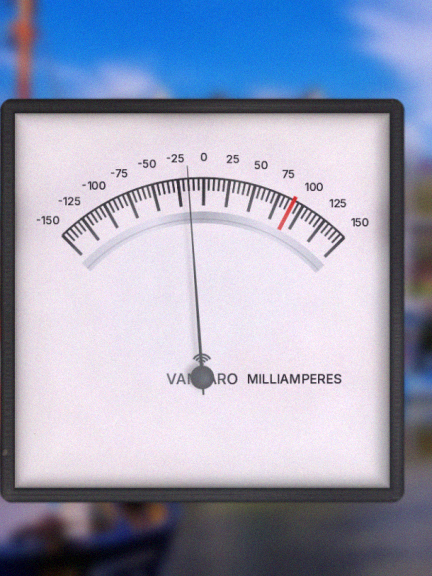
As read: -15 mA
